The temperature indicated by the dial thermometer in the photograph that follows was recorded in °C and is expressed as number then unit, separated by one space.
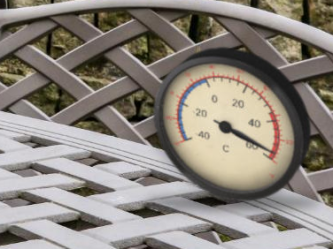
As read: 56 °C
